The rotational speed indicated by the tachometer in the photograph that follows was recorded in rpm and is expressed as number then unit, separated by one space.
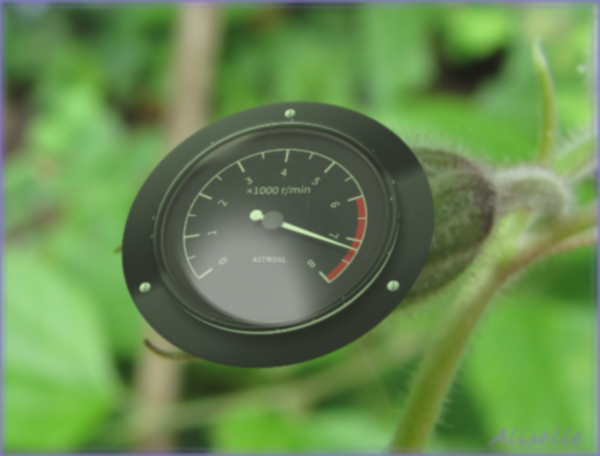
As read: 7250 rpm
